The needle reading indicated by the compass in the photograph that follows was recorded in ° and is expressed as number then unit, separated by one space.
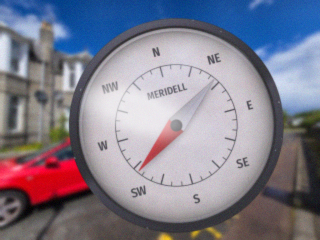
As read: 235 °
